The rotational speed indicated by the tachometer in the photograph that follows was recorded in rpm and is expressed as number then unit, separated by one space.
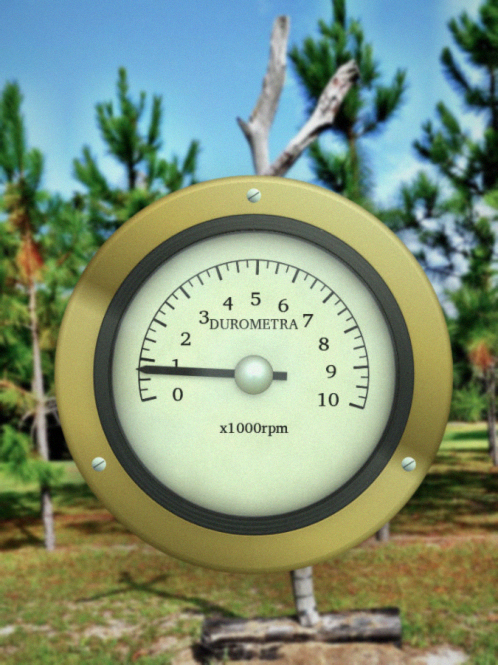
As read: 750 rpm
